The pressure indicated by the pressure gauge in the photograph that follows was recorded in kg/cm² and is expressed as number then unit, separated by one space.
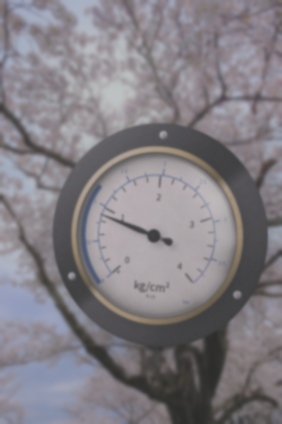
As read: 0.9 kg/cm²
